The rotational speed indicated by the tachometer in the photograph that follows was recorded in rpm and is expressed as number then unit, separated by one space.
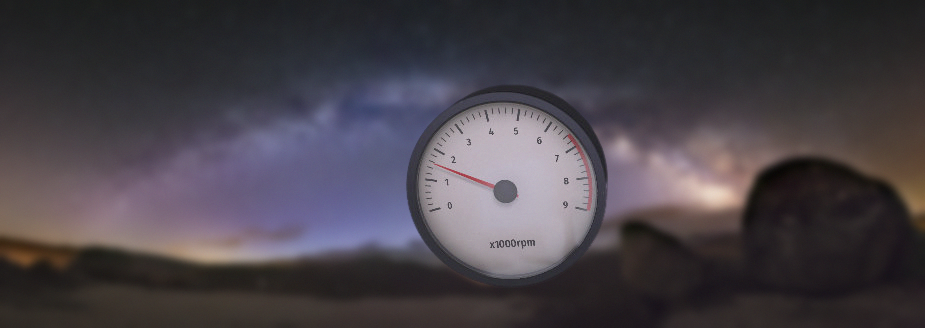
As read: 1600 rpm
